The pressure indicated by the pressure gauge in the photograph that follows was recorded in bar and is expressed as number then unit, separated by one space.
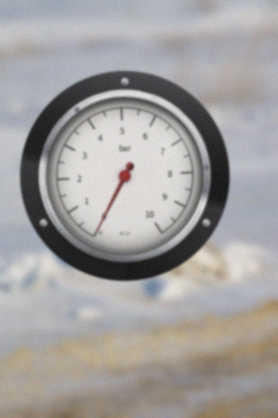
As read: 0 bar
